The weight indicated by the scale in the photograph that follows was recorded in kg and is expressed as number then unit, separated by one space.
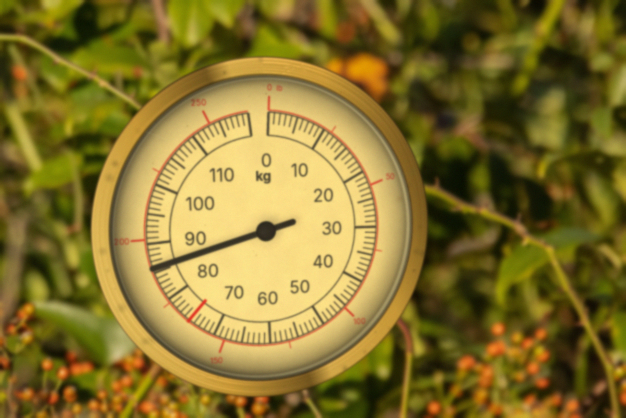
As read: 86 kg
